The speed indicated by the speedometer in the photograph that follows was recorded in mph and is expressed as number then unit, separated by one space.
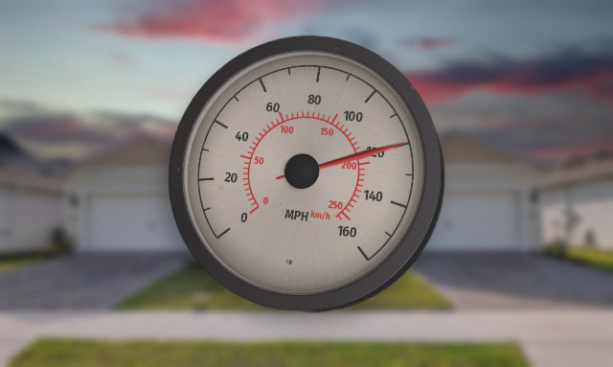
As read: 120 mph
